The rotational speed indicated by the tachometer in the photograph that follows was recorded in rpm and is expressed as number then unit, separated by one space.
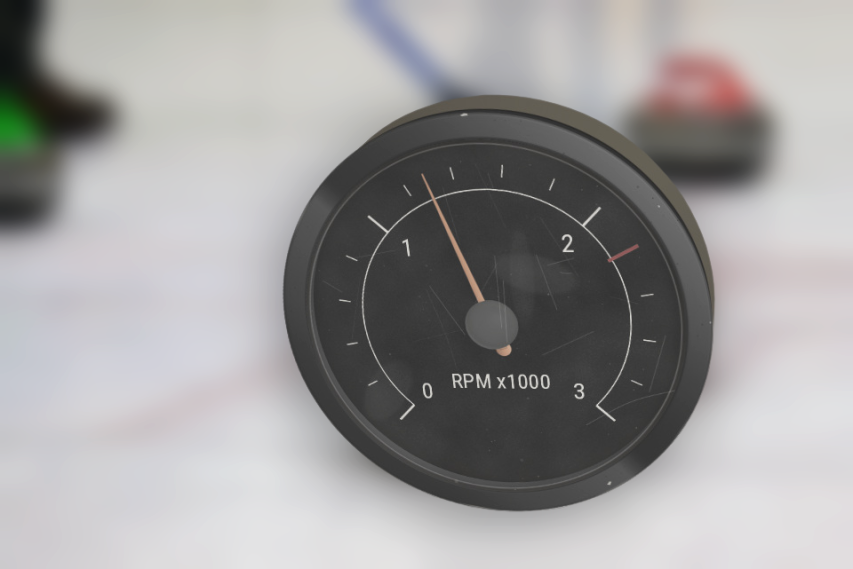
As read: 1300 rpm
